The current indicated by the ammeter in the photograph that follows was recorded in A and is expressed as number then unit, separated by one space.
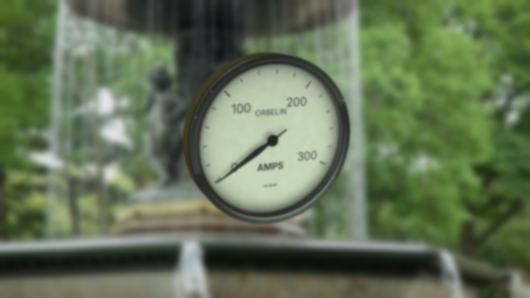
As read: 0 A
